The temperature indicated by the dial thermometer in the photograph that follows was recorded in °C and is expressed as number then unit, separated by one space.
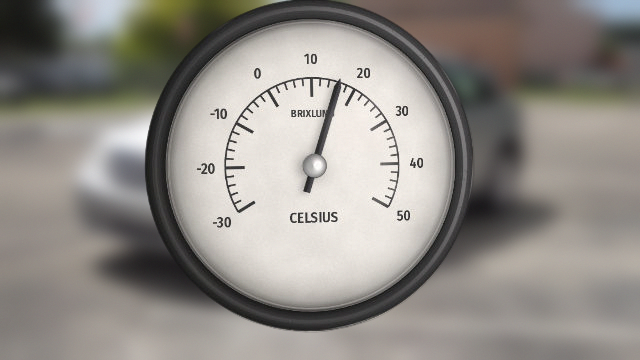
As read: 16 °C
